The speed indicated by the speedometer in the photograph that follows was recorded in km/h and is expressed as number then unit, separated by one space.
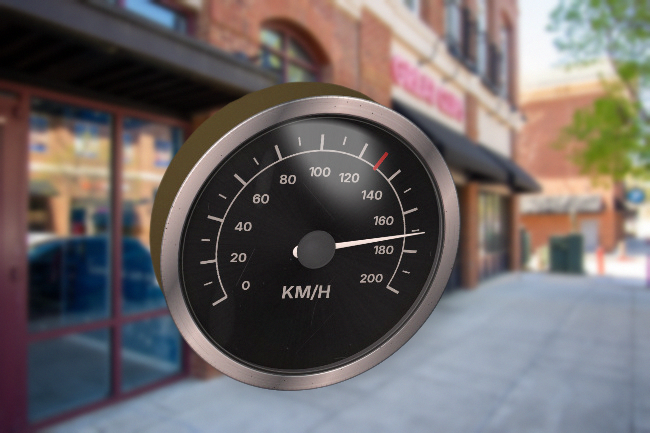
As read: 170 km/h
